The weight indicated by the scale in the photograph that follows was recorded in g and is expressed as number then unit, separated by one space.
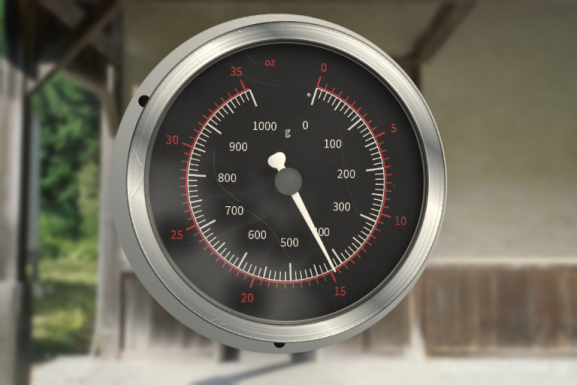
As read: 420 g
